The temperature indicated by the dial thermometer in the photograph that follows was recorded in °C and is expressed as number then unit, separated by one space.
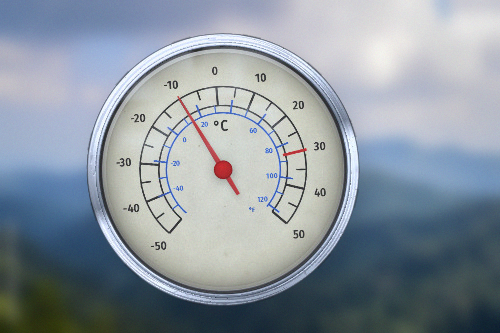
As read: -10 °C
